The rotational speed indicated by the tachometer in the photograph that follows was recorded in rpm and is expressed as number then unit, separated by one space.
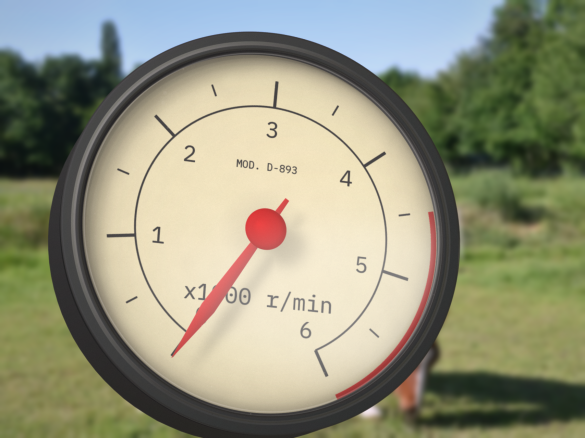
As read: 0 rpm
